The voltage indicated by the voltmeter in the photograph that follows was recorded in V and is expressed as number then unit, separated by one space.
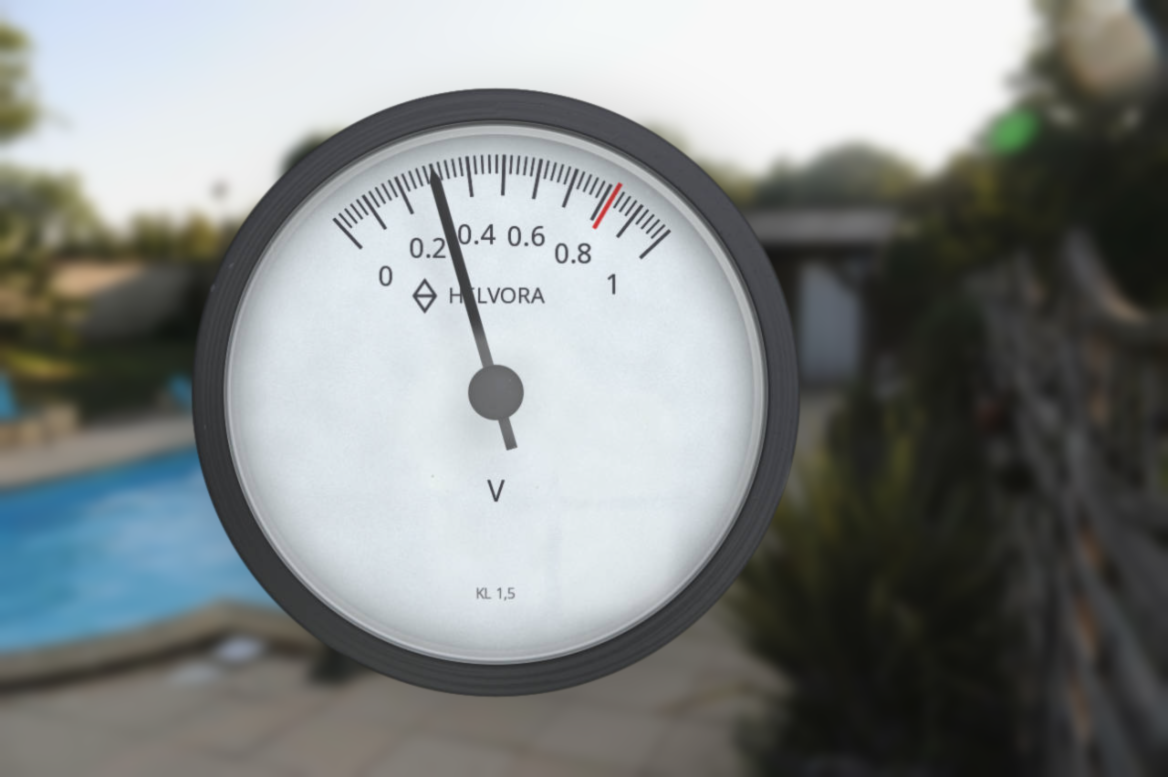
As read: 0.3 V
